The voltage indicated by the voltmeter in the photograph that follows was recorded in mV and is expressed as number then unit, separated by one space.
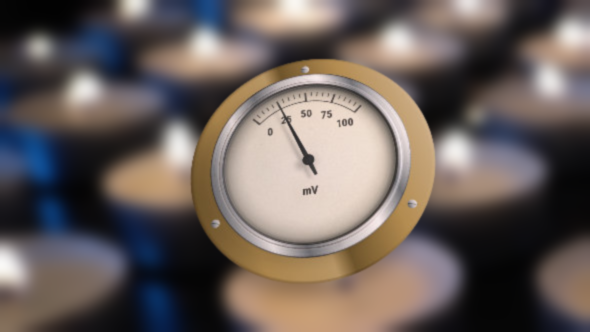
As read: 25 mV
